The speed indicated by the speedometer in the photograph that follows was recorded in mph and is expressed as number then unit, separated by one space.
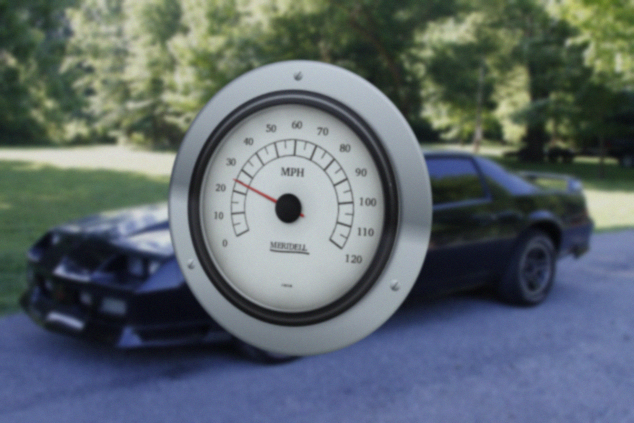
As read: 25 mph
